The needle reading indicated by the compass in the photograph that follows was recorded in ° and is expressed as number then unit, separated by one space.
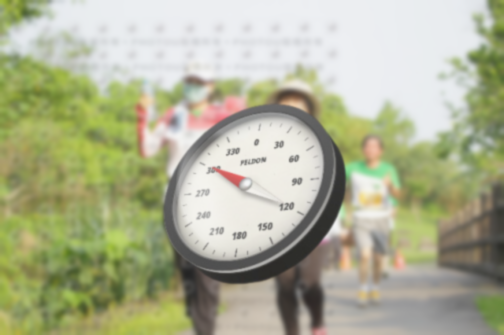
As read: 300 °
